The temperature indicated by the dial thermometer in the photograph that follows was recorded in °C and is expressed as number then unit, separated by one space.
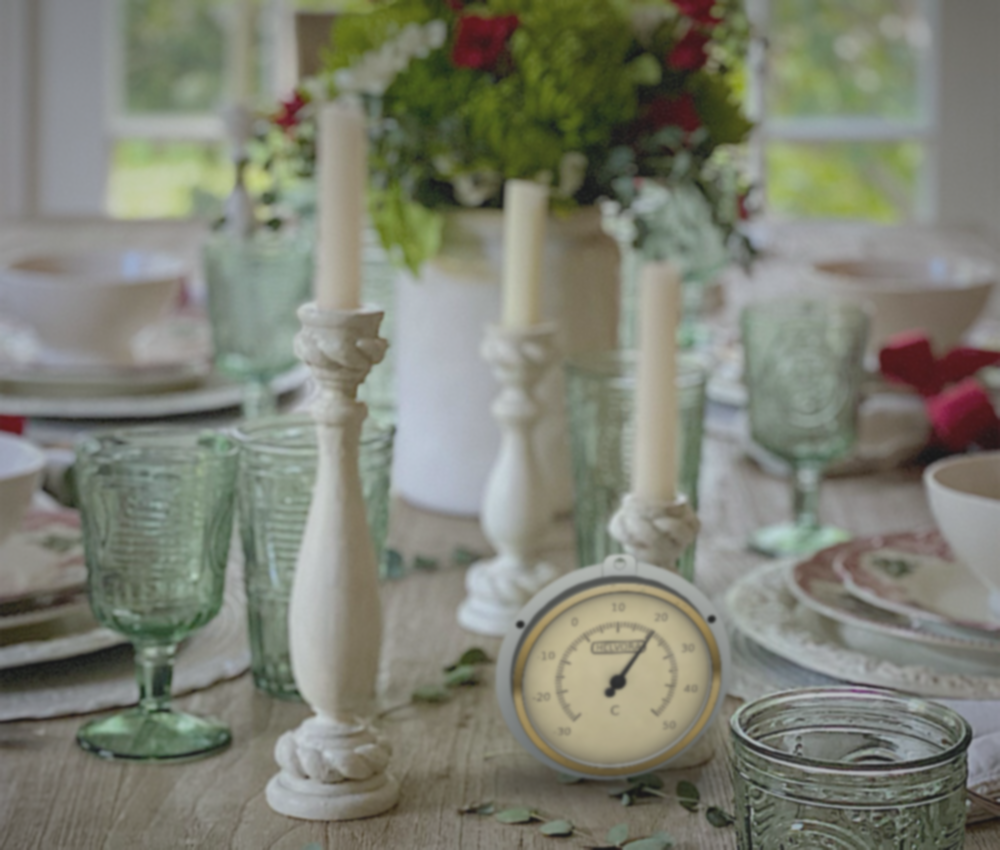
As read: 20 °C
